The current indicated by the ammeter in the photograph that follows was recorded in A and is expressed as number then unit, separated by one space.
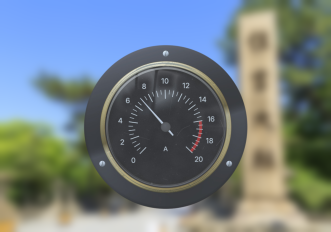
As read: 7 A
